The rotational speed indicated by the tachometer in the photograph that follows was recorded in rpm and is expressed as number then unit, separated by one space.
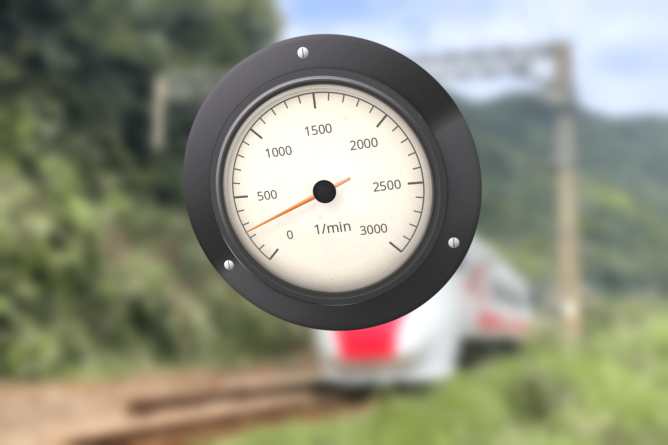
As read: 250 rpm
